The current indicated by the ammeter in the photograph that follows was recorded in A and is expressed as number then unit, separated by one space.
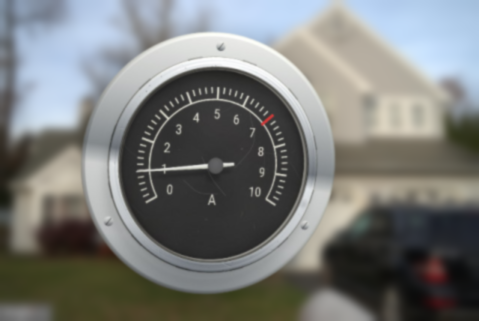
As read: 1 A
